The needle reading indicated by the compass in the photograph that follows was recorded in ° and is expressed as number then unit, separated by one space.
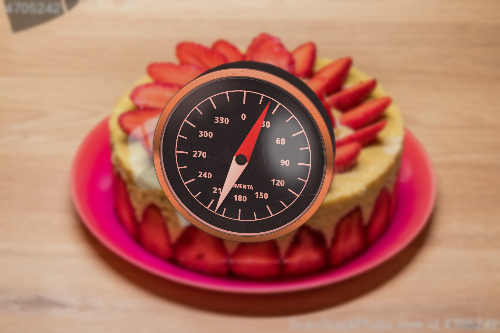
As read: 22.5 °
